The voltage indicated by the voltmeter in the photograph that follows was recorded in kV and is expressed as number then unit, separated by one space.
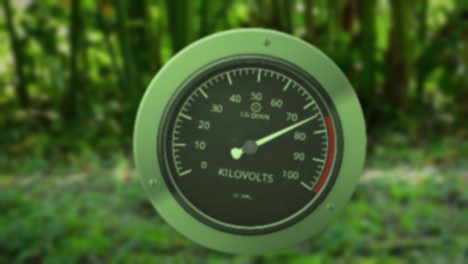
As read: 74 kV
